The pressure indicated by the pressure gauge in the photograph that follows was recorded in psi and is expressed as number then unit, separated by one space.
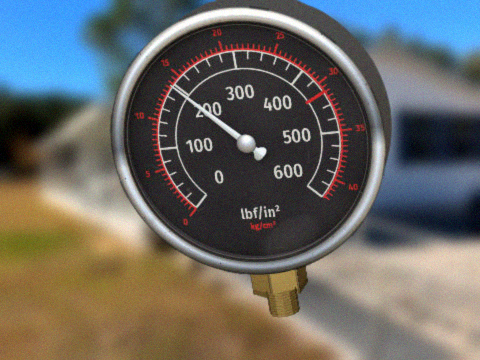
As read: 200 psi
